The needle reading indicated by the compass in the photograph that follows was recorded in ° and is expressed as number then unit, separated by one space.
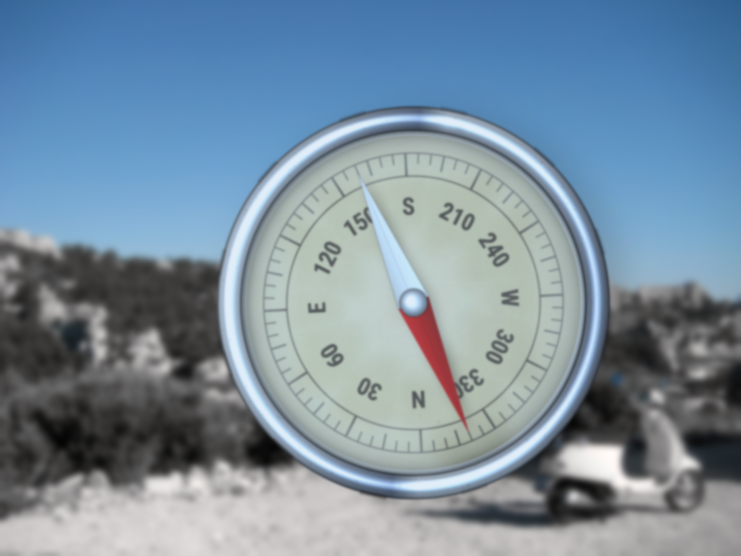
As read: 340 °
